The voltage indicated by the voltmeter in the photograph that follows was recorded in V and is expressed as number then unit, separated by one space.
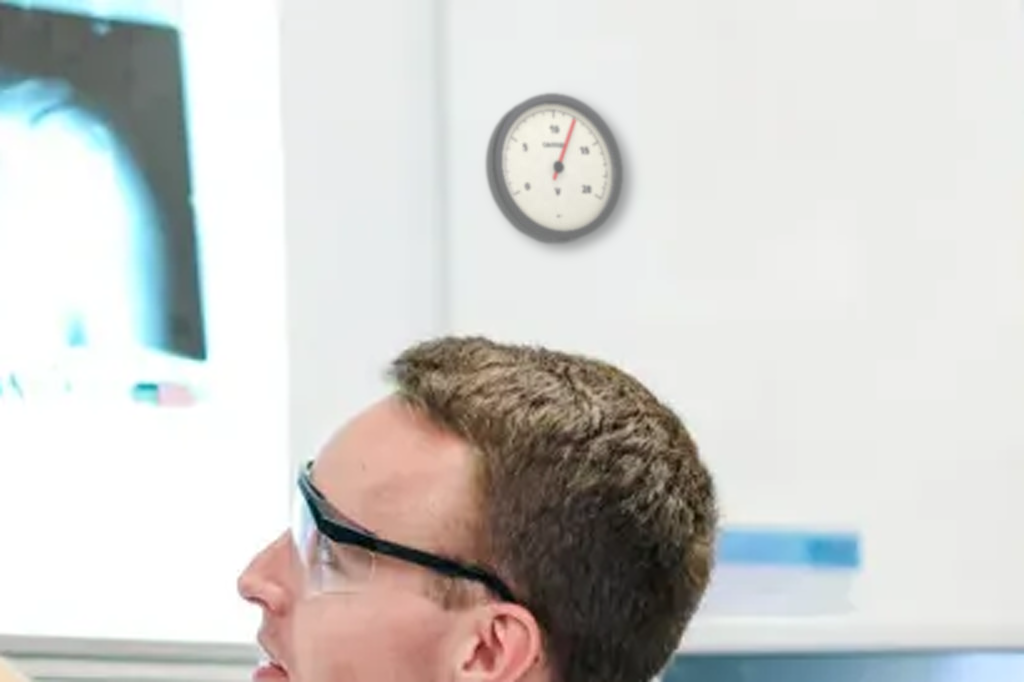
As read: 12 V
